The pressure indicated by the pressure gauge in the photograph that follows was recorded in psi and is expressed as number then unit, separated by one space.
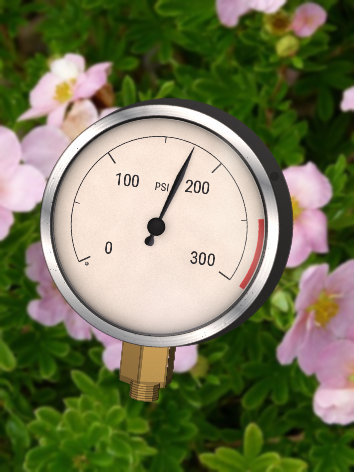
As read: 175 psi
